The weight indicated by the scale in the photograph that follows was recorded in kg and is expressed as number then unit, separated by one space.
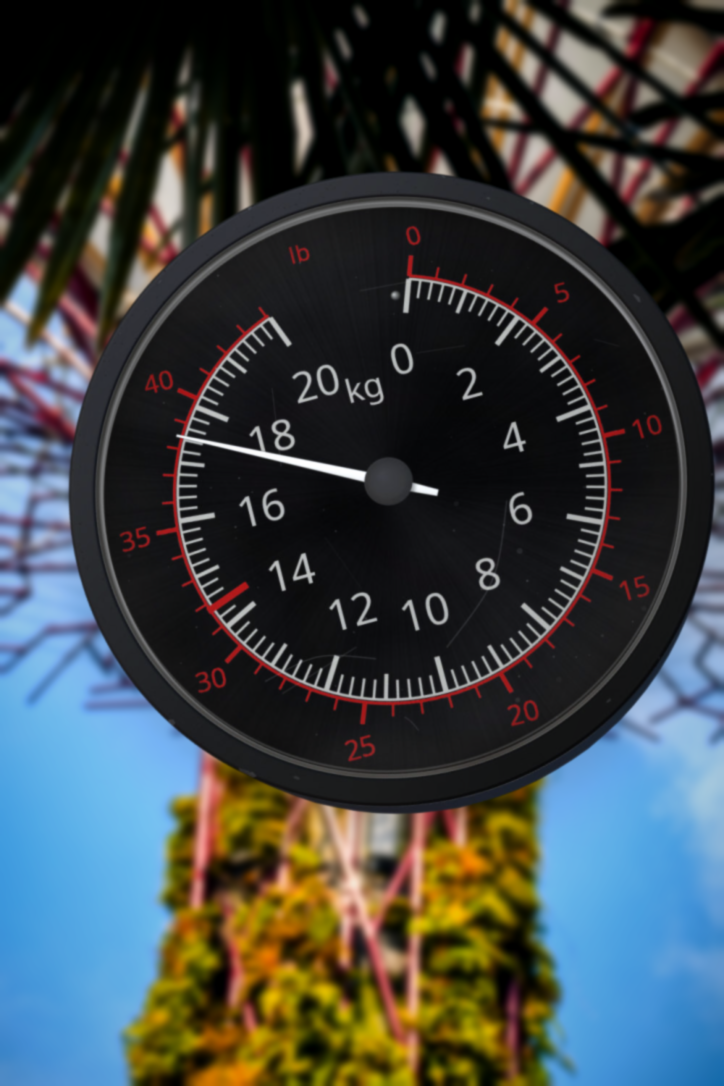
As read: 17.4 kg
